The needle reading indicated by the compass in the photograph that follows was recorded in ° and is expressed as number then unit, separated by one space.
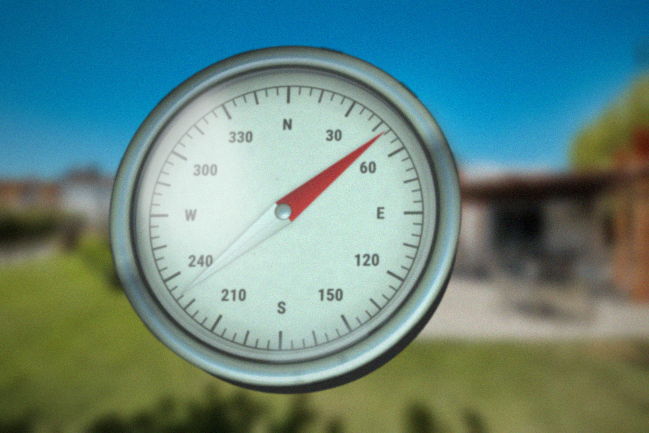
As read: 50 °
